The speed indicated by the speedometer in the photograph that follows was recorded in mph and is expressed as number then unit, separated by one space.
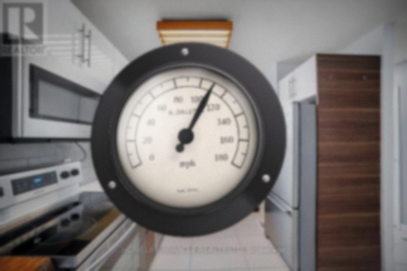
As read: 110 mph
